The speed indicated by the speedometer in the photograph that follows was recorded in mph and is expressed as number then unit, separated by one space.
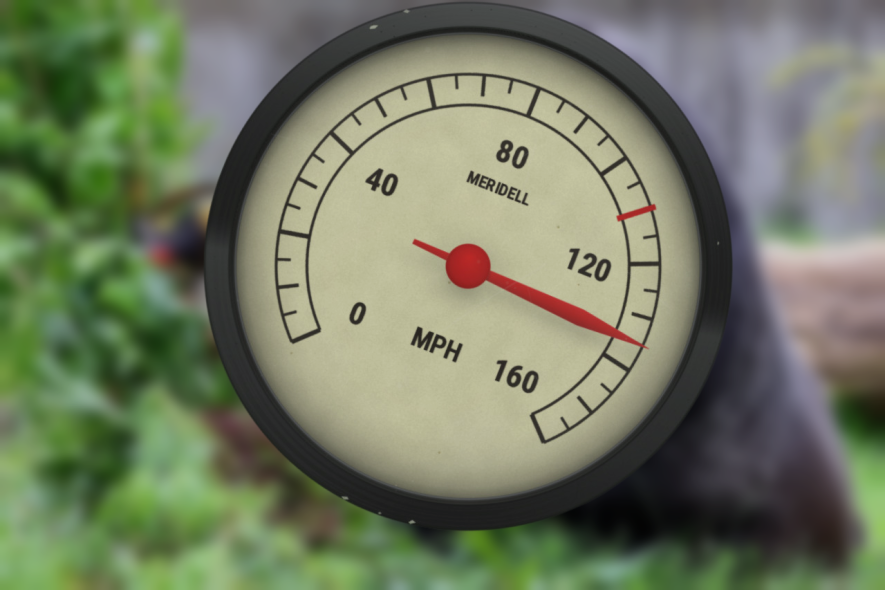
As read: 135 mph
